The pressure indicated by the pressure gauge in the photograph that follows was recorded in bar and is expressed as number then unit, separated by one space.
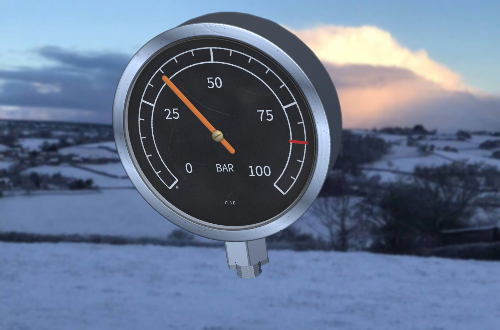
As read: 35 bar
